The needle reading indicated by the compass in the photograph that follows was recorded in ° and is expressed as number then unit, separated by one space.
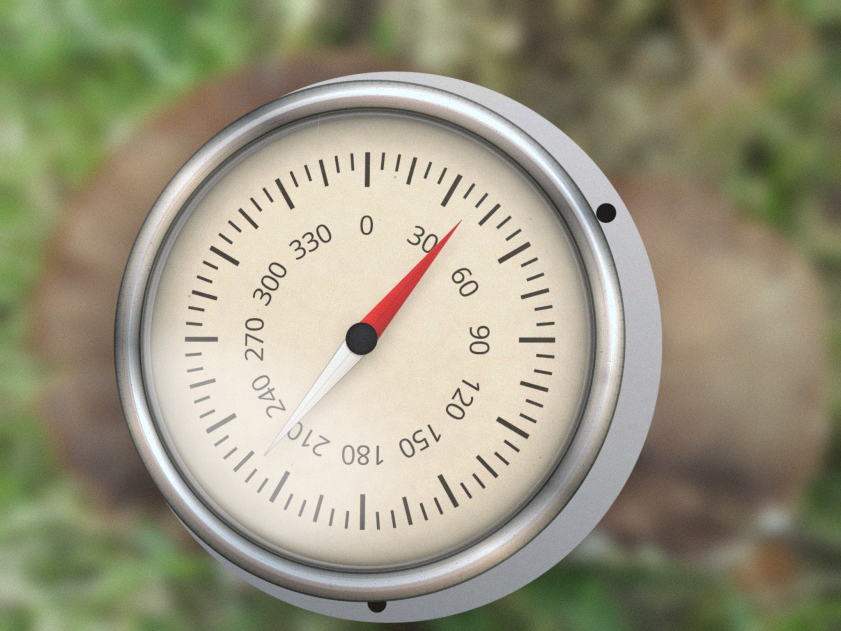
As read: 40 °
